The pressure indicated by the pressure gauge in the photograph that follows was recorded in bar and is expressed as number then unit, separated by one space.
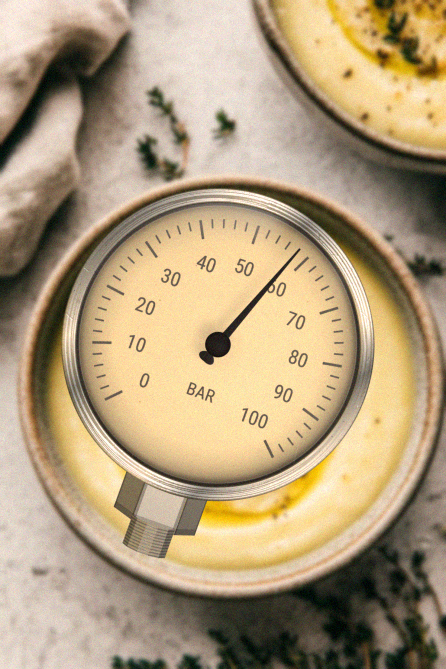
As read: 58 bar
